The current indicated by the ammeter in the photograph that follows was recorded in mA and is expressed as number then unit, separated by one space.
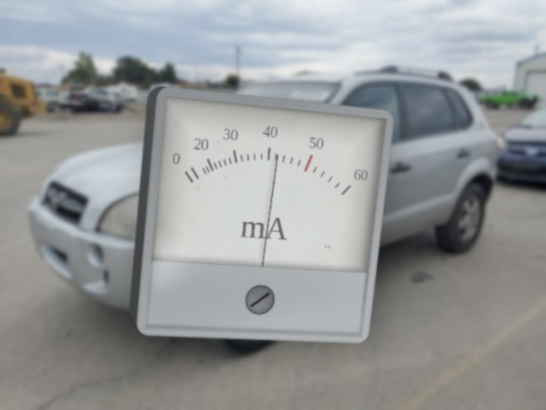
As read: 42 mA
